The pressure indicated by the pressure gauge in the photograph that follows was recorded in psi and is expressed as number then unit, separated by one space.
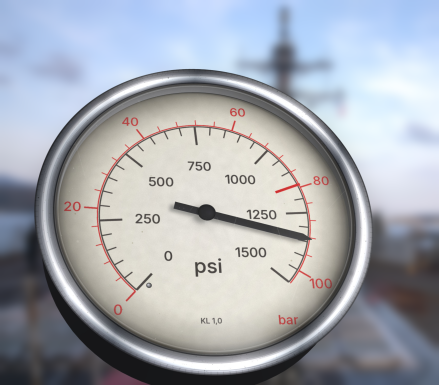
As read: 1350 psi
